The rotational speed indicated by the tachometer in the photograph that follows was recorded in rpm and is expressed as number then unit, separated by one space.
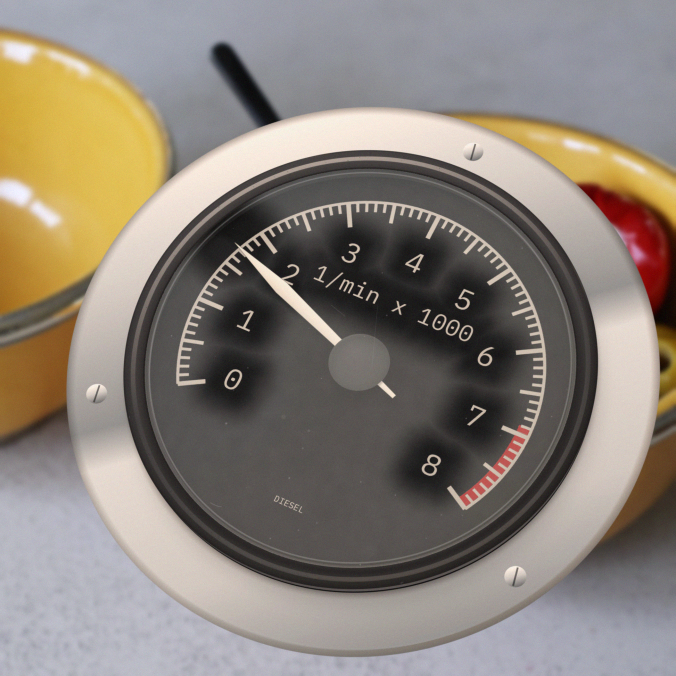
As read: 1700 rpm
